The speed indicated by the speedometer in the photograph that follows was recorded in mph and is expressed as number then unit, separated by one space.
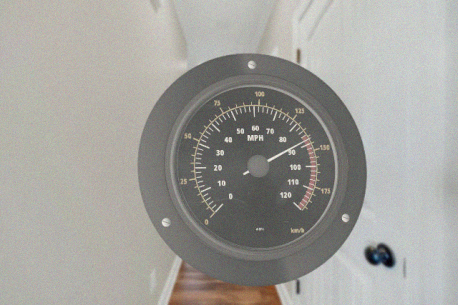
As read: 88 mph
